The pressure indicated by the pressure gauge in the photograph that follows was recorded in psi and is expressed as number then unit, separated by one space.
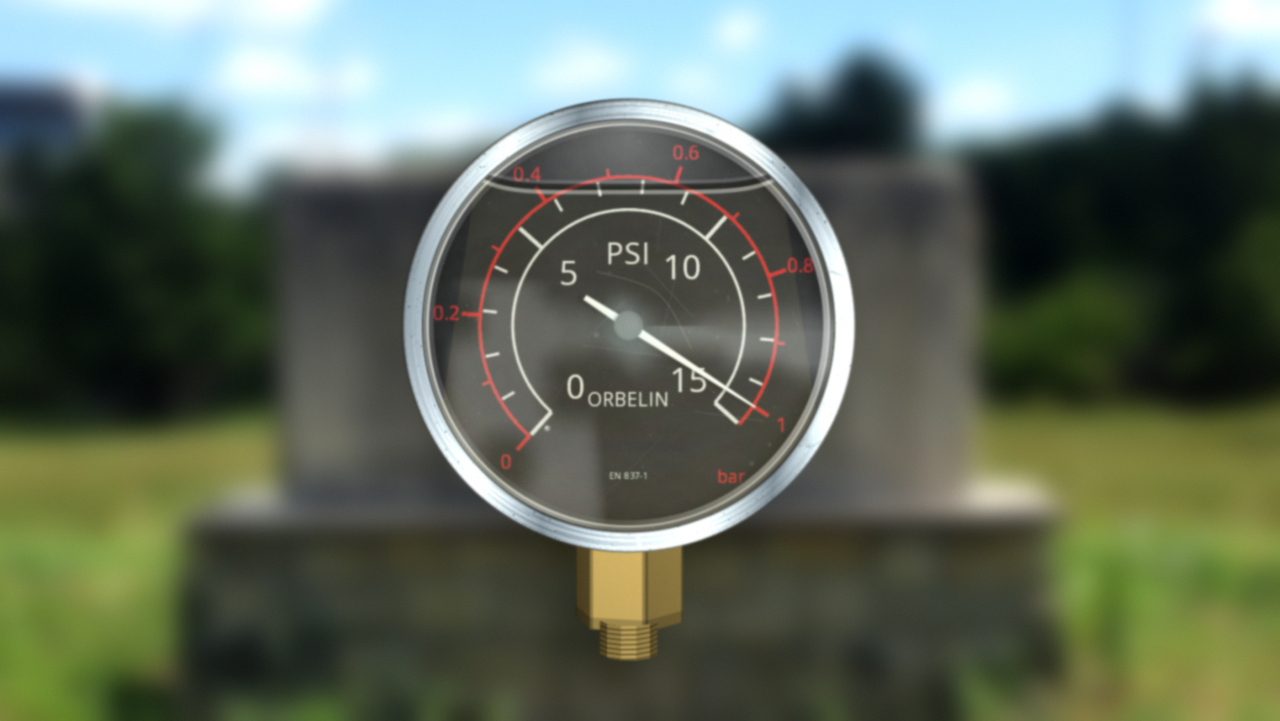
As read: 14.5 psi
